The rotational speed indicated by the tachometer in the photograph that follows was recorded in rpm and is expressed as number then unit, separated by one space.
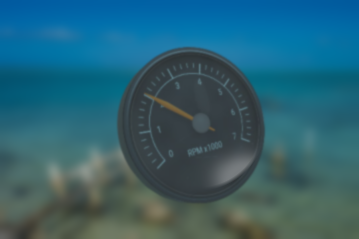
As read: 2000 rpm
